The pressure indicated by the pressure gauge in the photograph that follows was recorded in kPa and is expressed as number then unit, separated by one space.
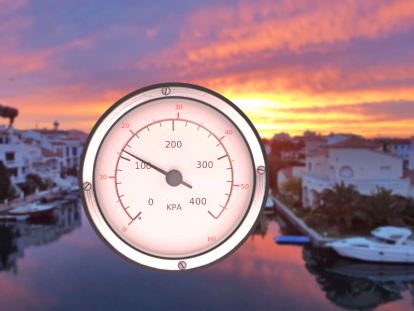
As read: 110 kPa
